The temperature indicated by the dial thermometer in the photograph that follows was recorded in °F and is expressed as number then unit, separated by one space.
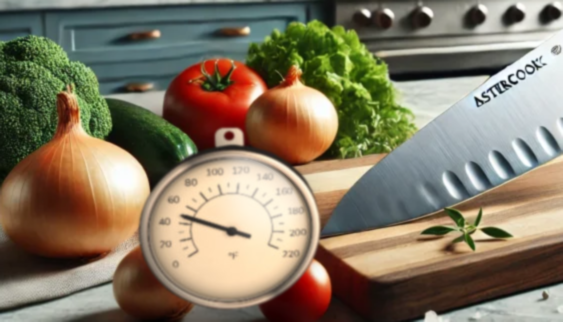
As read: 50 °F
